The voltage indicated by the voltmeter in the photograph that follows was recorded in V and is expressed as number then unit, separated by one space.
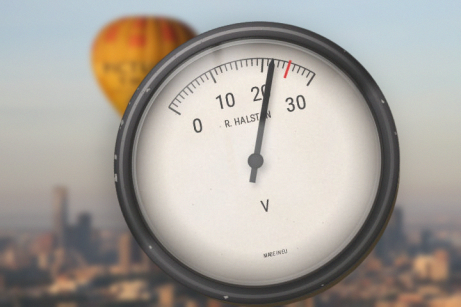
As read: 22 V
